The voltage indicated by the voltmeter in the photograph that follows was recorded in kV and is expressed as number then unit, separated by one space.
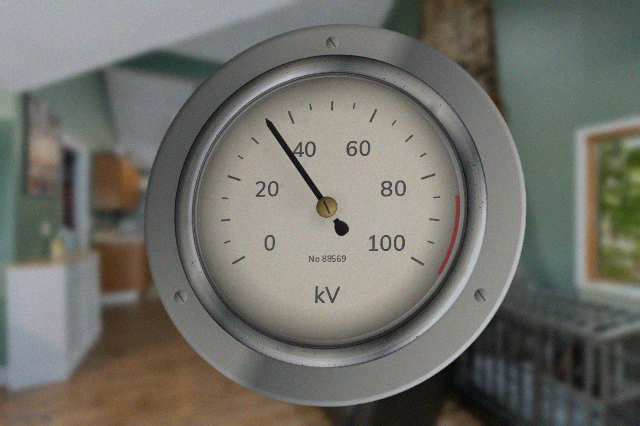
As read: 35 kV
